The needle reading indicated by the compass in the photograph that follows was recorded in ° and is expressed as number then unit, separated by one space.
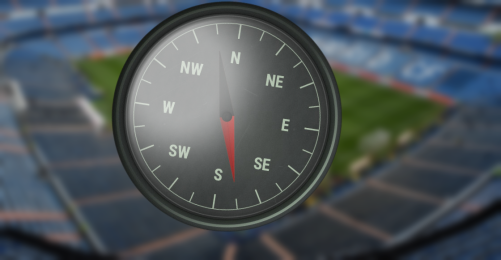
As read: 165 °
